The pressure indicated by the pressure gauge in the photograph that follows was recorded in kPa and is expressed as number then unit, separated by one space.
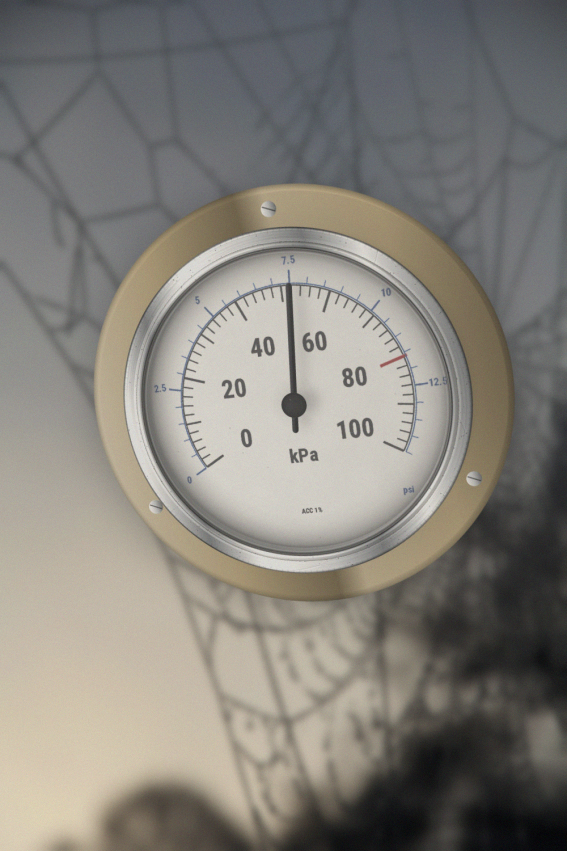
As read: 52 kPa
